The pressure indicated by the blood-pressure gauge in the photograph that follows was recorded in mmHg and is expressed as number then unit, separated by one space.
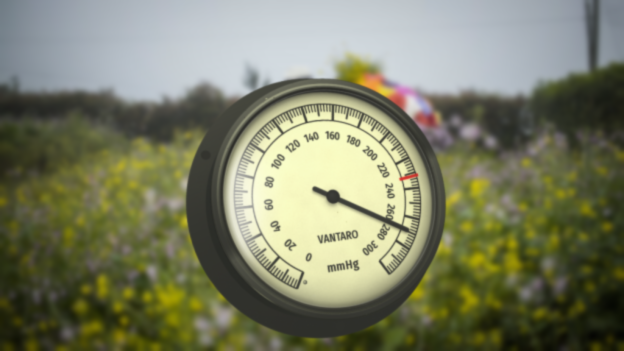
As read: 270 mmHg
